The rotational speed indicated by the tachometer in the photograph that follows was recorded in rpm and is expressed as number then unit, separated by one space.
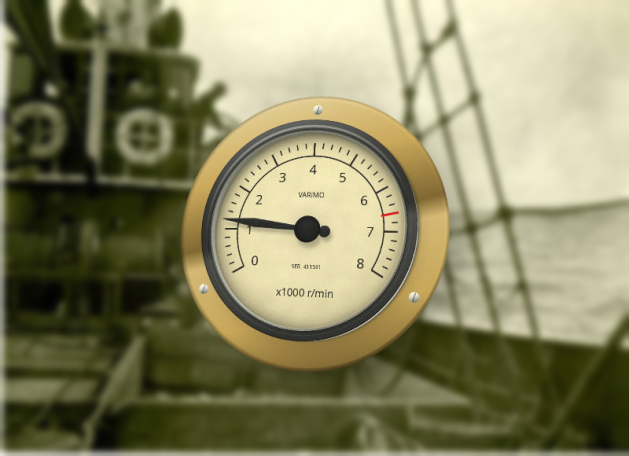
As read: 1200 rpm
